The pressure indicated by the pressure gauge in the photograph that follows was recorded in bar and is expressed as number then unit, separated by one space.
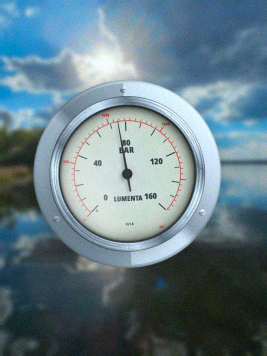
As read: 75 bar
